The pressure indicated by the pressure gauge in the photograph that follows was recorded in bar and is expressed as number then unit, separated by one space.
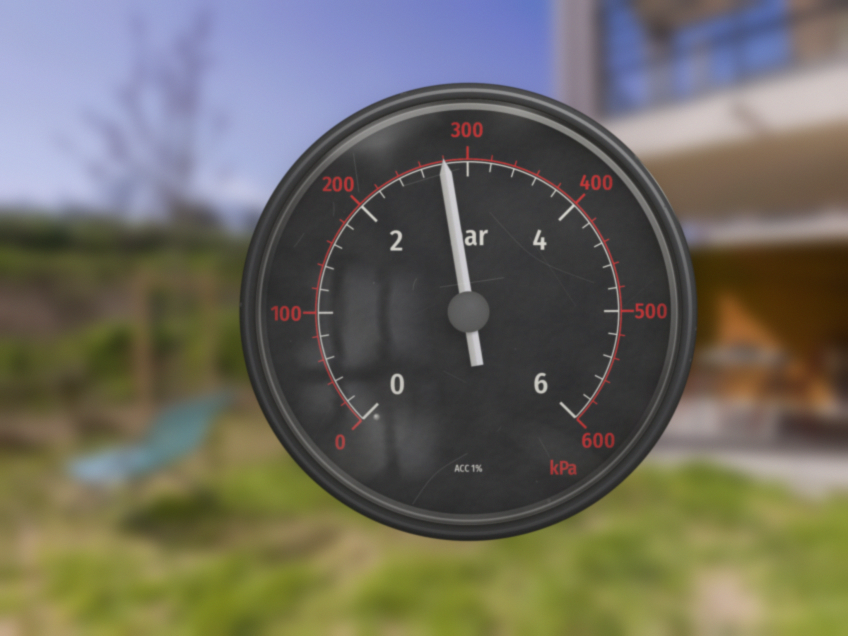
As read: 2.8 bar
